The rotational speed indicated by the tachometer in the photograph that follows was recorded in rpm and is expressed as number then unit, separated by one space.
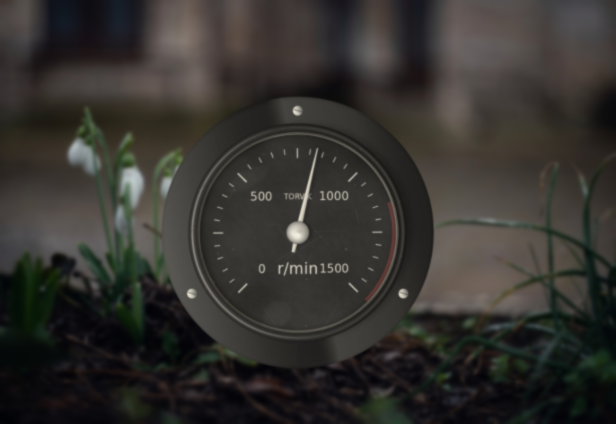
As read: 825 rpm
